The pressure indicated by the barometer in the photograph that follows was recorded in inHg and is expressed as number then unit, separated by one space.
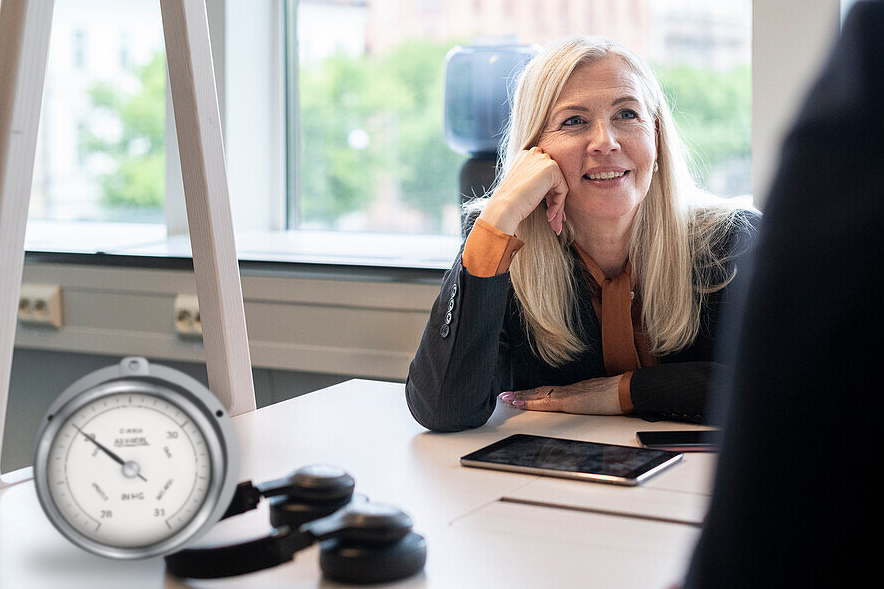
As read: 29 inHg
